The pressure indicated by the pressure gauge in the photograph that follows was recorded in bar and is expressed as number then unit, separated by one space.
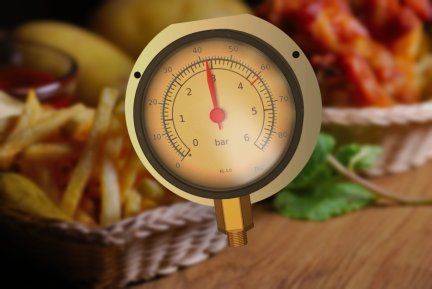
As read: 2.9 bar
